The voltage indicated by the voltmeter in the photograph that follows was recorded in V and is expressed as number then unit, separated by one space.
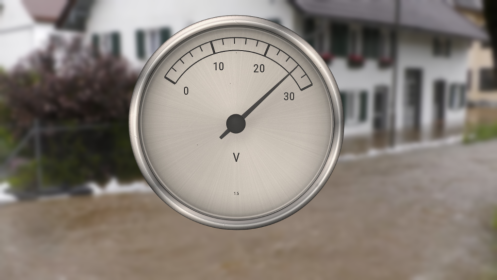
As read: 26 V
